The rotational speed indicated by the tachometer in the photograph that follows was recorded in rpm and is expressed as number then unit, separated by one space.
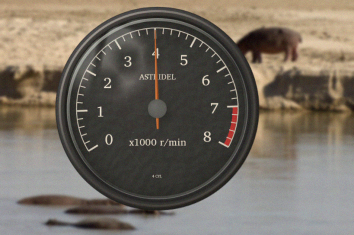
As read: 4000 rpm
